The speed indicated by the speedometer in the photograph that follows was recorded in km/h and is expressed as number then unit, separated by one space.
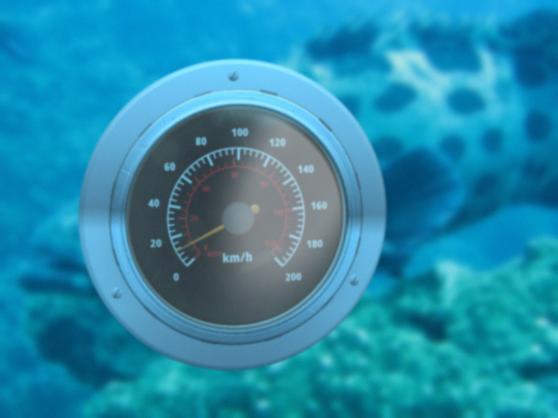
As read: 12 km/h
